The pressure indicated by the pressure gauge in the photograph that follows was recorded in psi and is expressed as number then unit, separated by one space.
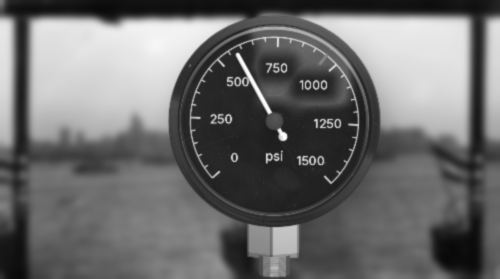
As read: 575 psi
